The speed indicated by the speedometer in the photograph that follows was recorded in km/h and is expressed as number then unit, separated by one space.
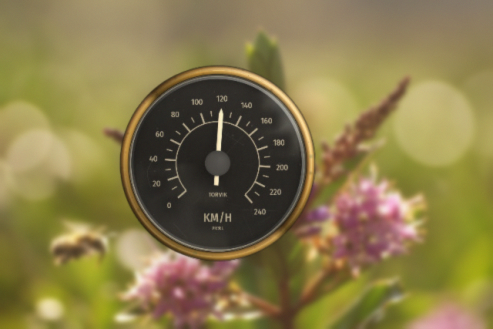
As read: 120 km/h
